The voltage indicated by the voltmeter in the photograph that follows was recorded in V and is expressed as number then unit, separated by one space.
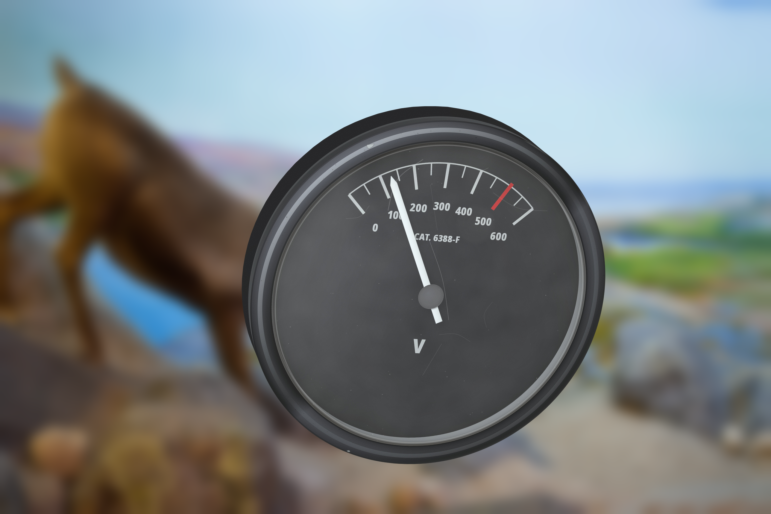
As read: 125 V
